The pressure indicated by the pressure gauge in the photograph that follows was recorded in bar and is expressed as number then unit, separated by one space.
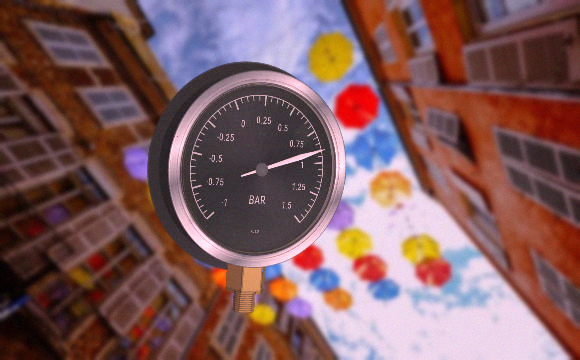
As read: 0.9 bar
